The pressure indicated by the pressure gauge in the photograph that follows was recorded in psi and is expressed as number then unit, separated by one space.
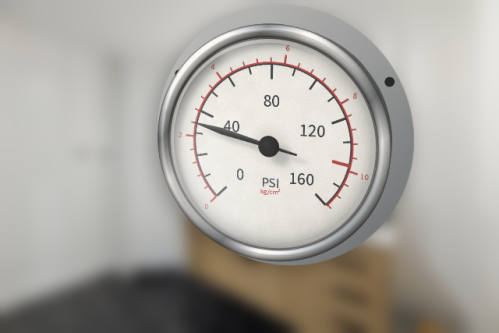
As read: 35 psi
